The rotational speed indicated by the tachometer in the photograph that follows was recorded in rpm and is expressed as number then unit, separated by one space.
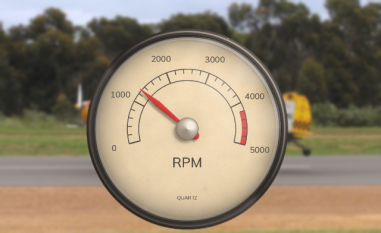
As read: 1300 rpm
